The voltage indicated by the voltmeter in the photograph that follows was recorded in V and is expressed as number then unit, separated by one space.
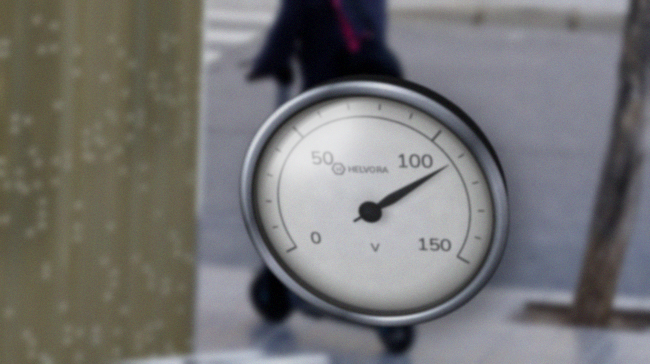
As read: 110 V
